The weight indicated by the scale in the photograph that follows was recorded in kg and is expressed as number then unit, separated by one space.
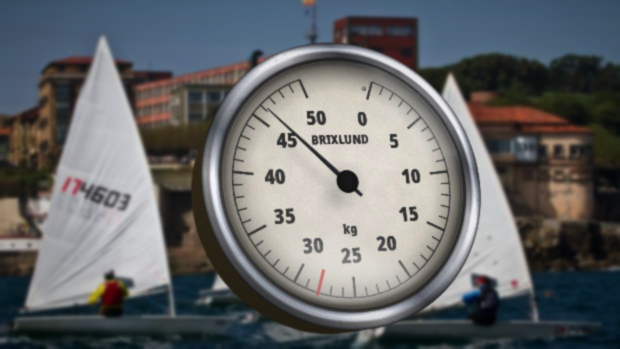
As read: 46 kg
